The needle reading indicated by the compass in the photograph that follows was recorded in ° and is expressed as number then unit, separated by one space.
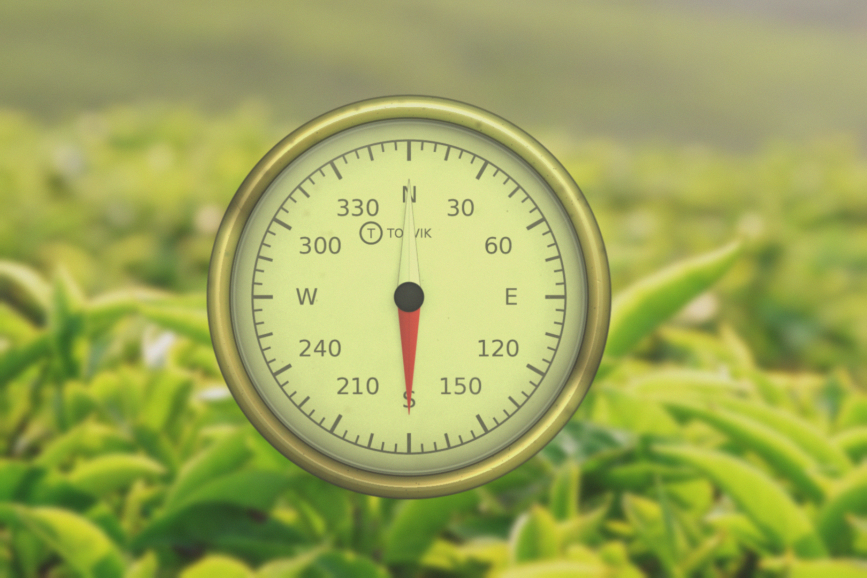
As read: 180 °
